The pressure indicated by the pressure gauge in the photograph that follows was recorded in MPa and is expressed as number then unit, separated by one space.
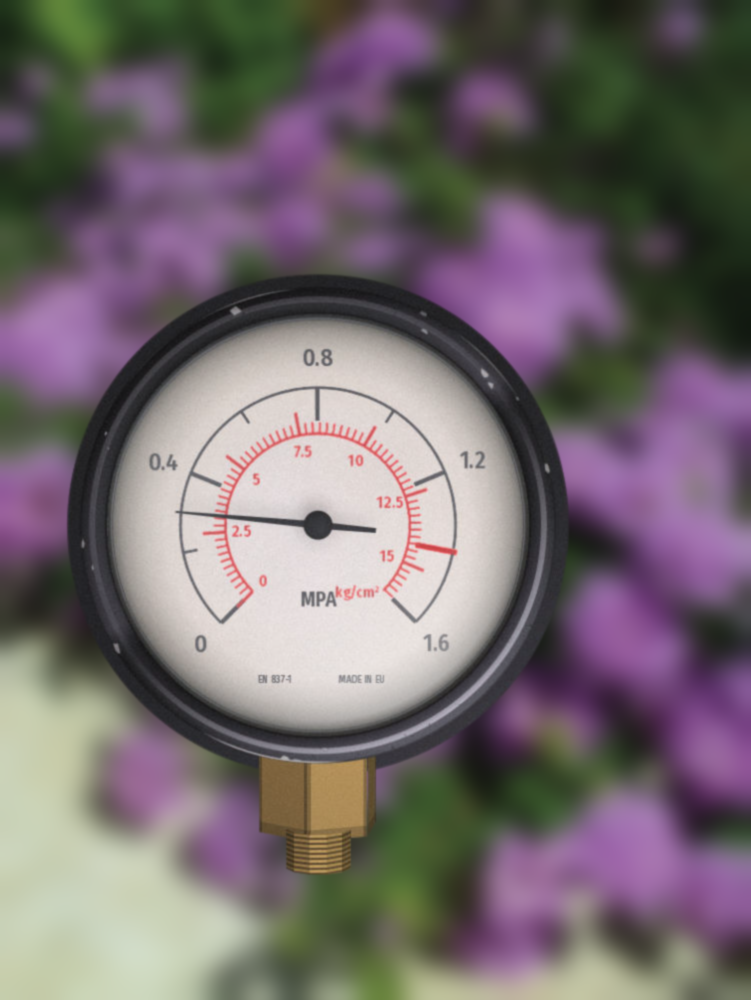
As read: 0.3 MPa
